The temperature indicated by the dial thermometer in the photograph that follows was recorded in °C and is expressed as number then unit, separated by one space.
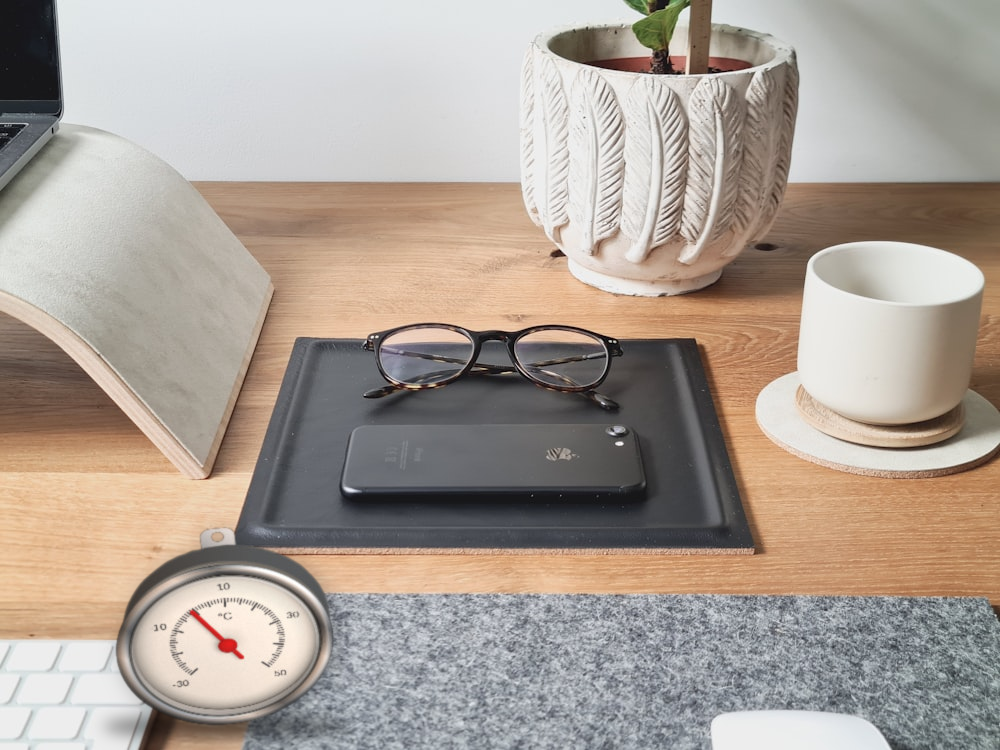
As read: 0 °C
